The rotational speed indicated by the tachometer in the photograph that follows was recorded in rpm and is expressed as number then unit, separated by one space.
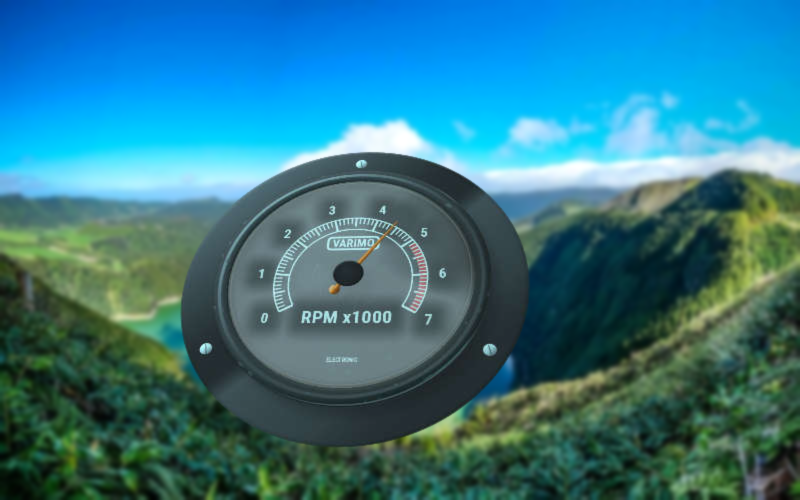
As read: 4500 rpm
